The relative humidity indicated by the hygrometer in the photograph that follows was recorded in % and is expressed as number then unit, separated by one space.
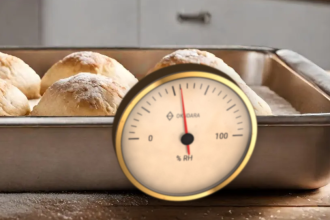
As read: 44 %
